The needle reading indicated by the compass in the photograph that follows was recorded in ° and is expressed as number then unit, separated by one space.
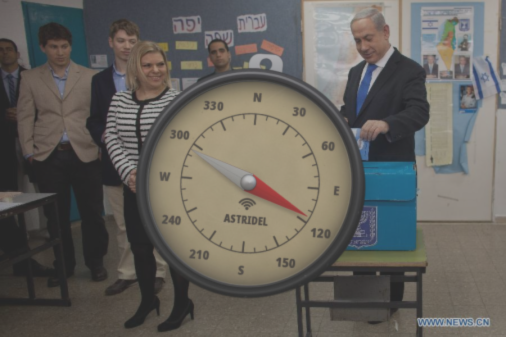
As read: 115 °
